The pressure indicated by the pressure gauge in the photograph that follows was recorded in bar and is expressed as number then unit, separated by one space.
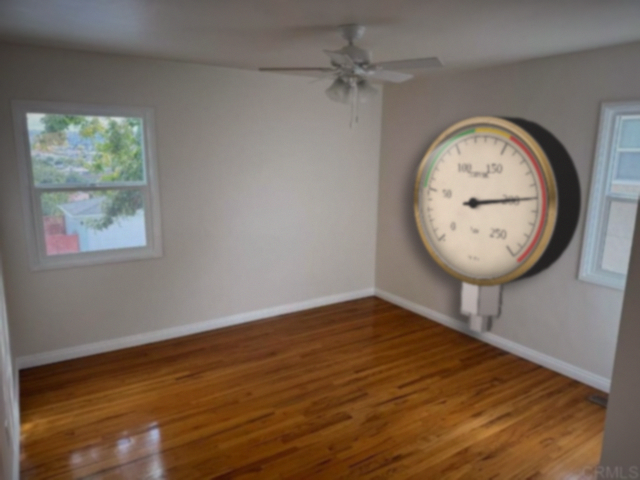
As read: 200 bar
